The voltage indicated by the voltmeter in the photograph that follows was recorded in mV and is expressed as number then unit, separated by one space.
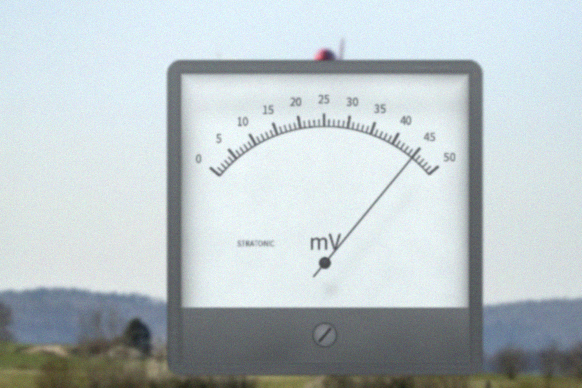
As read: 45 mV
